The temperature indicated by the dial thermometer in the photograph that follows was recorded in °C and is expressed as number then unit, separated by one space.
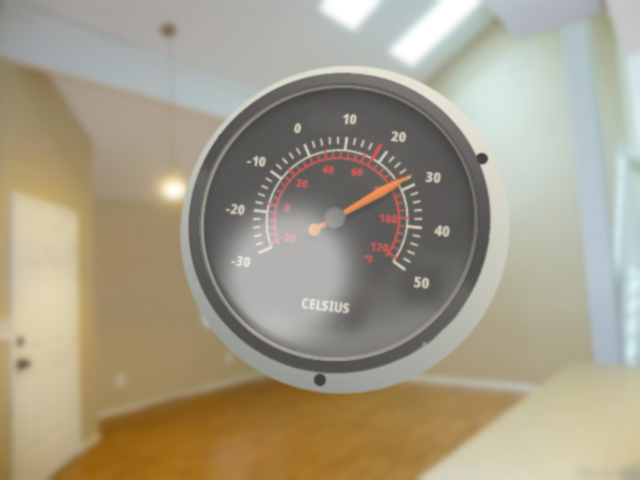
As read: 28 °C
